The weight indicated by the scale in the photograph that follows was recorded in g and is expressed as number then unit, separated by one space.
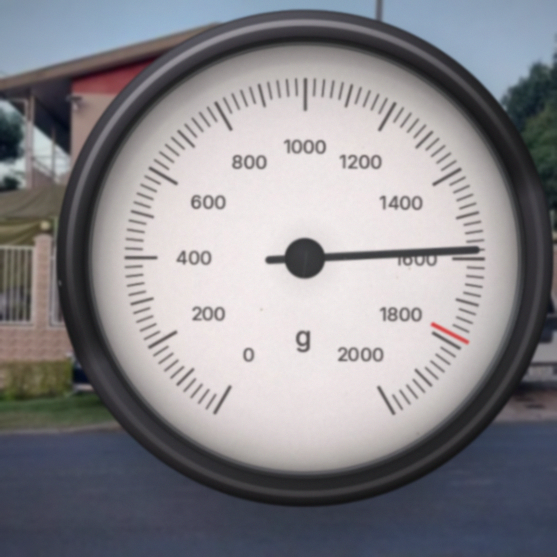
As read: 1580 g
